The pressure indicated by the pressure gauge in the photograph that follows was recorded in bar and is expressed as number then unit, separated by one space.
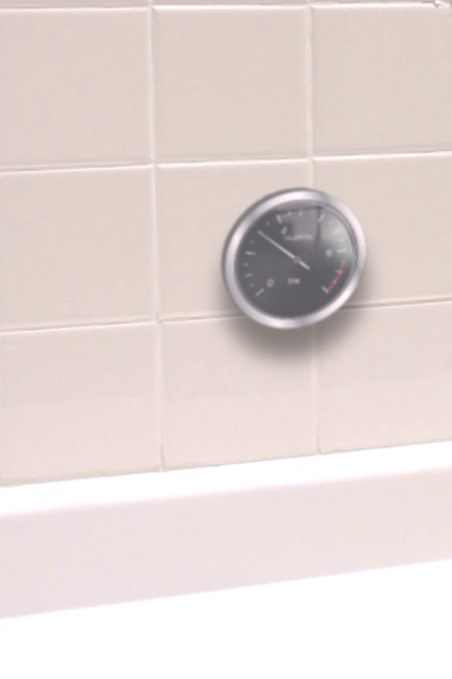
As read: 3 bar
